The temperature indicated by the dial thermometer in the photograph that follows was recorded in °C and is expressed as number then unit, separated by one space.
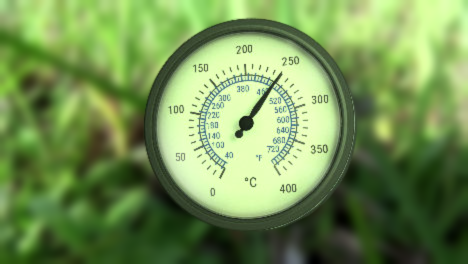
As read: 250 °C
